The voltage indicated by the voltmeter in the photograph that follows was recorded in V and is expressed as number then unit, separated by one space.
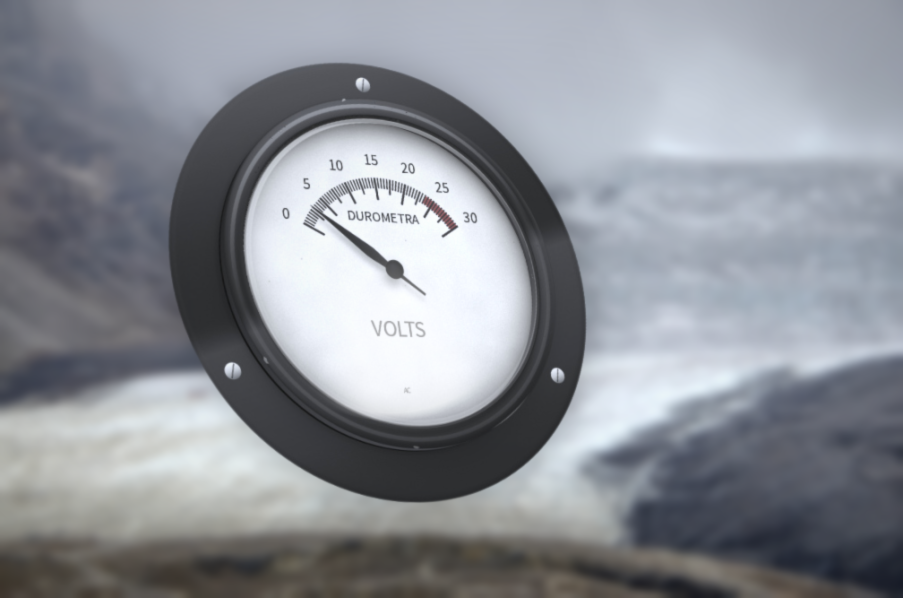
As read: 2.5 V
